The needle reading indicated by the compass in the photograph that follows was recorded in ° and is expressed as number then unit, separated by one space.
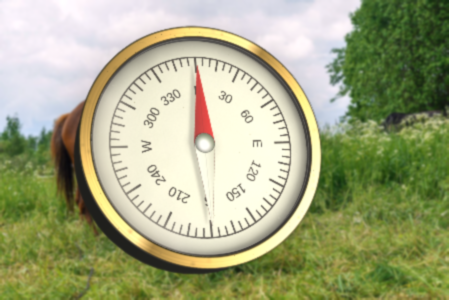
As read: 0 °
